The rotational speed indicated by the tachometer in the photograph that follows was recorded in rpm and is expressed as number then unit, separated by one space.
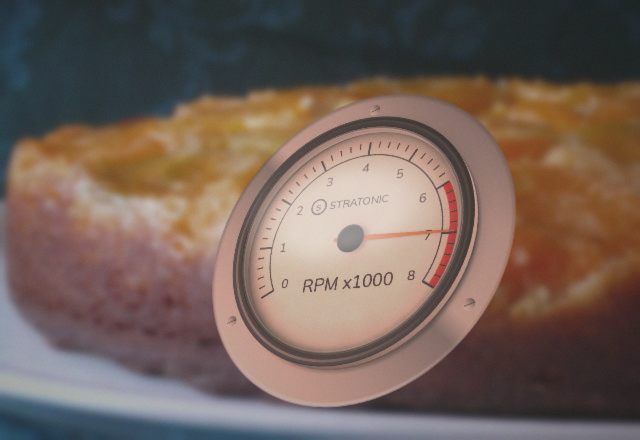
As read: 7000 rpm
